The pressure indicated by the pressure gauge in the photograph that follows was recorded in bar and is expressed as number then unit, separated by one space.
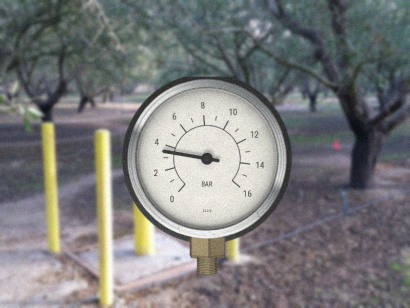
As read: 3.5 bar
